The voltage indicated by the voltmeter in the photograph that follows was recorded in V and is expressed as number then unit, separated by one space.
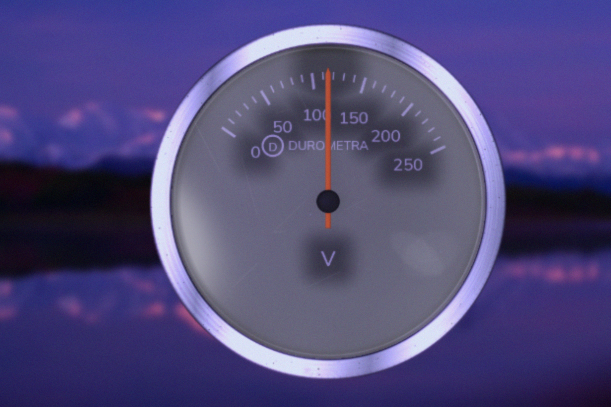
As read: 115 V
